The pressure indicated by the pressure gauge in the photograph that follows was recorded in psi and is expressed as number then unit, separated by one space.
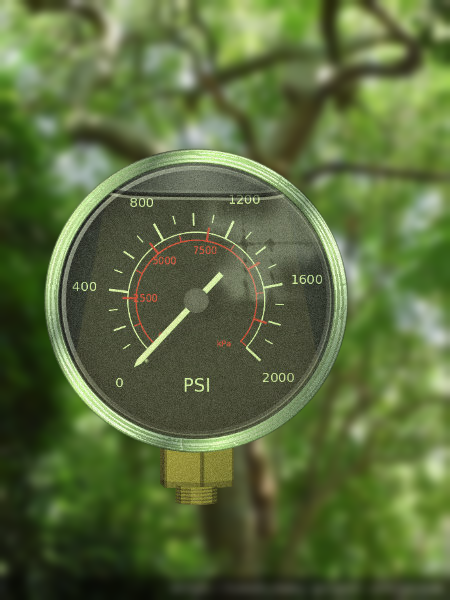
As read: 0 psi
